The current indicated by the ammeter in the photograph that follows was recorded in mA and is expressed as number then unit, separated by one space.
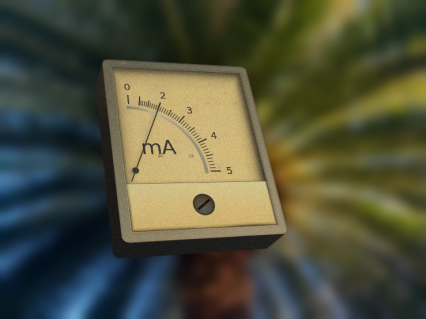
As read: 2 mA
